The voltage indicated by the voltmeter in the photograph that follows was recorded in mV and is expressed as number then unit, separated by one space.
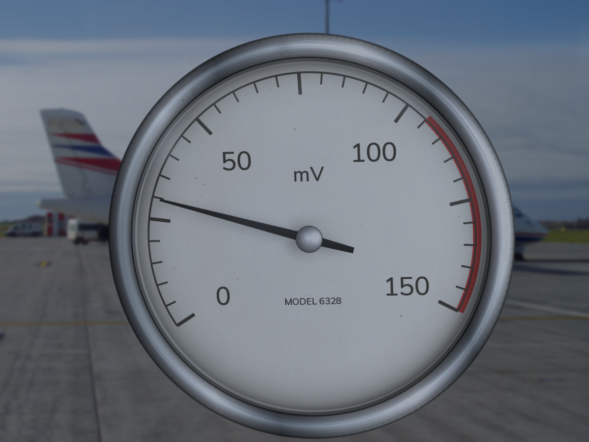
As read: 30 mV
